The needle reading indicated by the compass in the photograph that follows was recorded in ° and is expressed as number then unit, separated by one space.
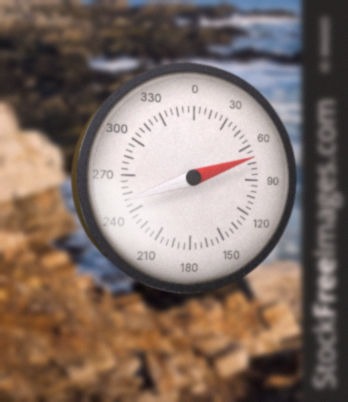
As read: 70 °
